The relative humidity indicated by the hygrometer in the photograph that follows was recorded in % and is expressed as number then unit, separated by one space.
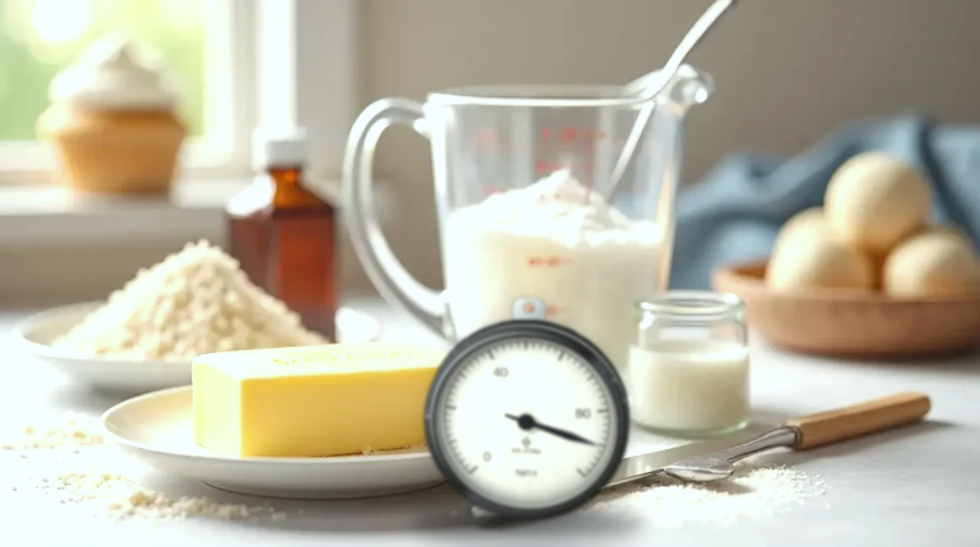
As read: 90 %
